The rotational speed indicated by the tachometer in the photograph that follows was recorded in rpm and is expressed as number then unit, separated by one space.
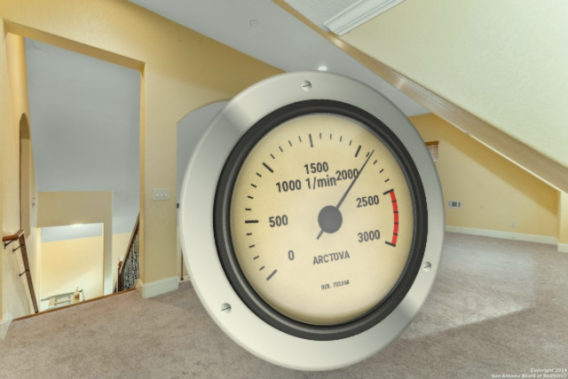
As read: 2100 rpm
